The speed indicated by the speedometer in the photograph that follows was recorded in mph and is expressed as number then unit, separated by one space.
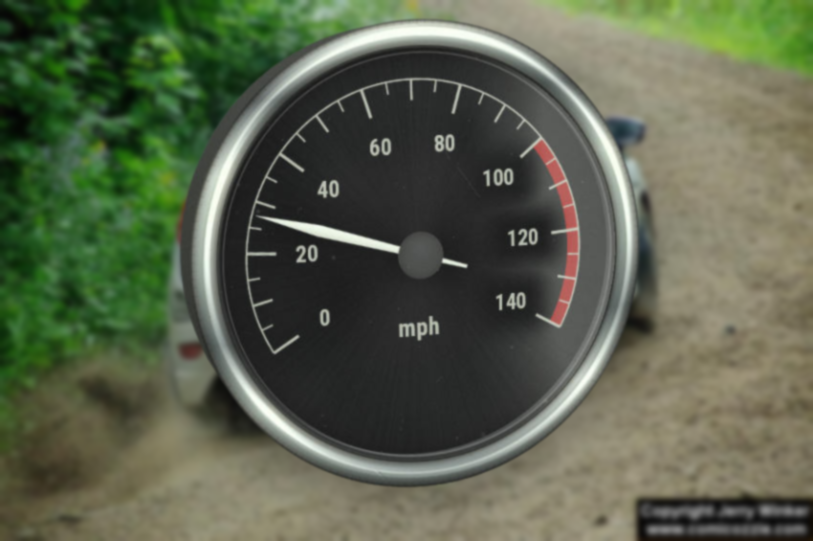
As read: 27.5 mph
